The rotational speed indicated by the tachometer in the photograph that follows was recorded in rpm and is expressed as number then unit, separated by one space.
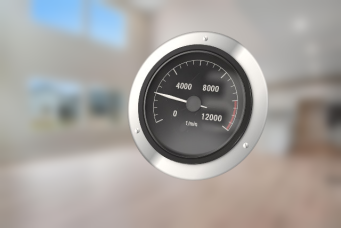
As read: 2000 rpm
